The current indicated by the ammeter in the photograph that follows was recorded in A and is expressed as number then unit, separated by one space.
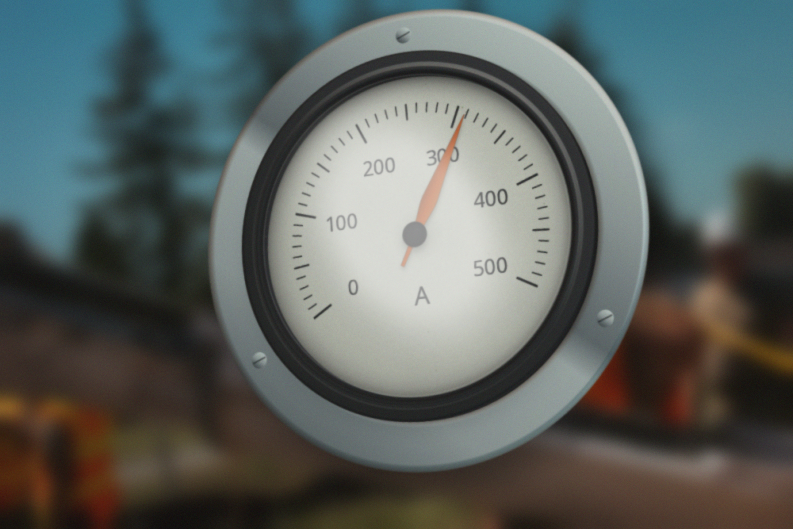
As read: 310 A
